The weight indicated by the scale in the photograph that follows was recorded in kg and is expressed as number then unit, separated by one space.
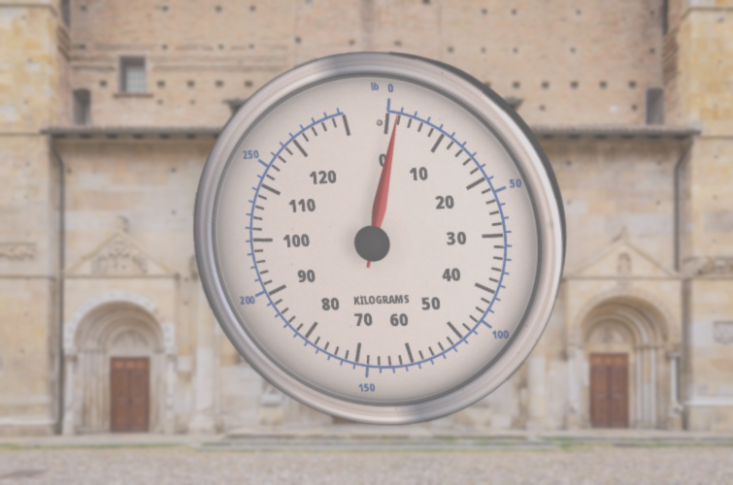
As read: 2 kg
